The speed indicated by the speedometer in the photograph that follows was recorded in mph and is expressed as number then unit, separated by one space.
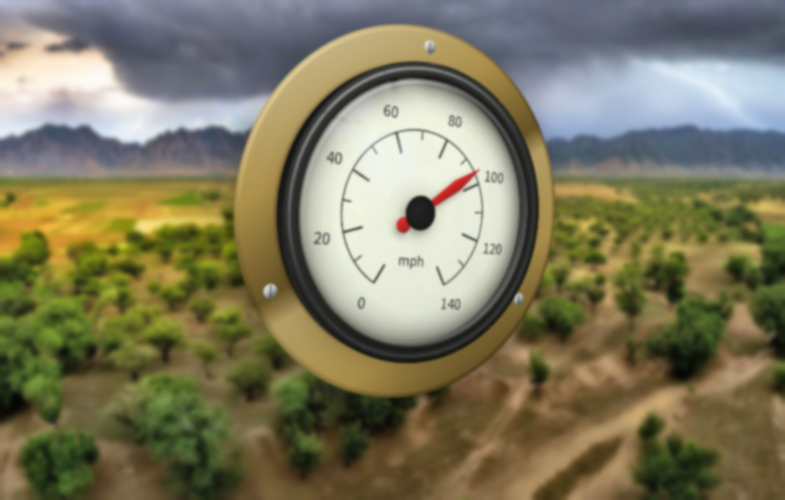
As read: 95 mph
